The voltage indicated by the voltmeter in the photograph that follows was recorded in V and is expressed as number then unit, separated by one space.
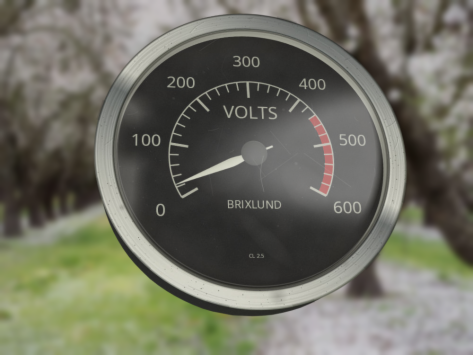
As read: 20 V
